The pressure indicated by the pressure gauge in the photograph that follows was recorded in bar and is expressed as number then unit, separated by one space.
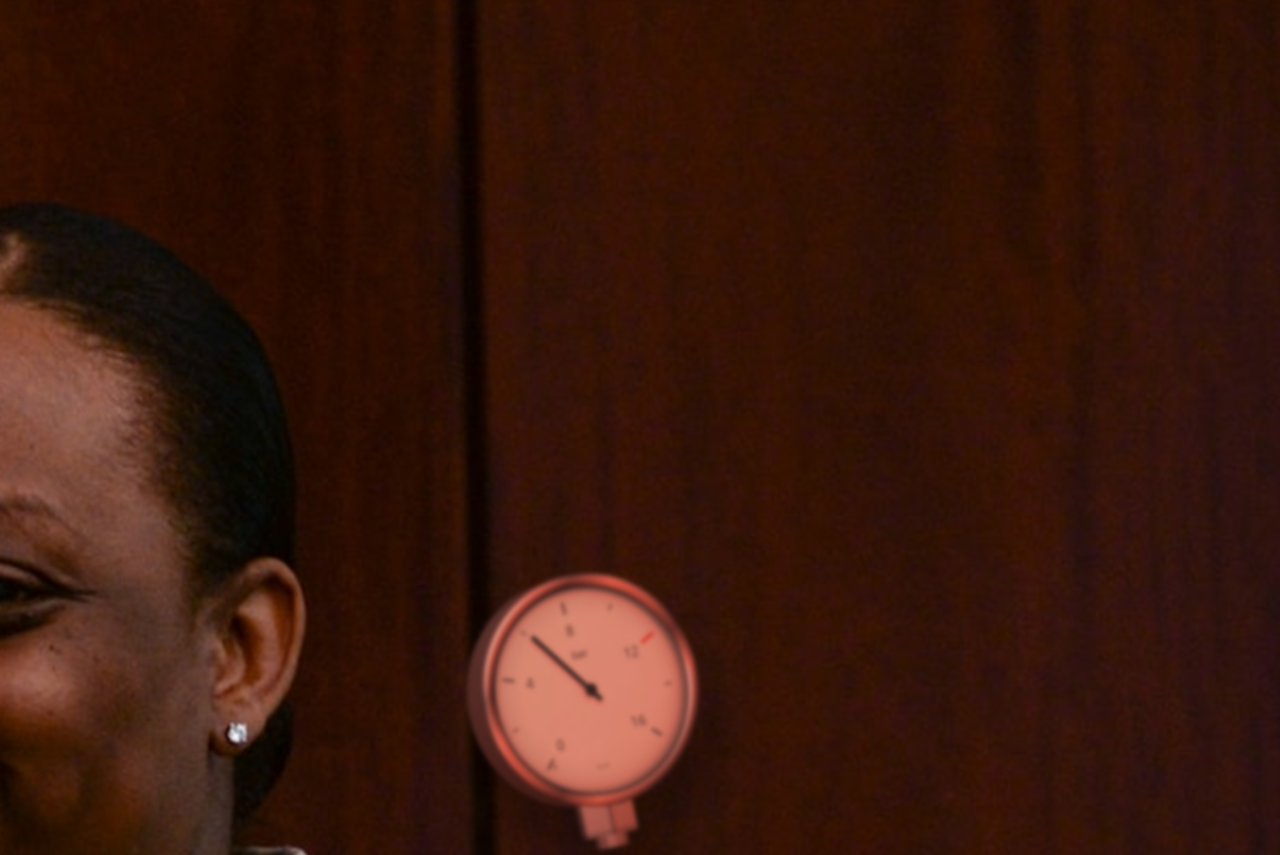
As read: 6 bar
